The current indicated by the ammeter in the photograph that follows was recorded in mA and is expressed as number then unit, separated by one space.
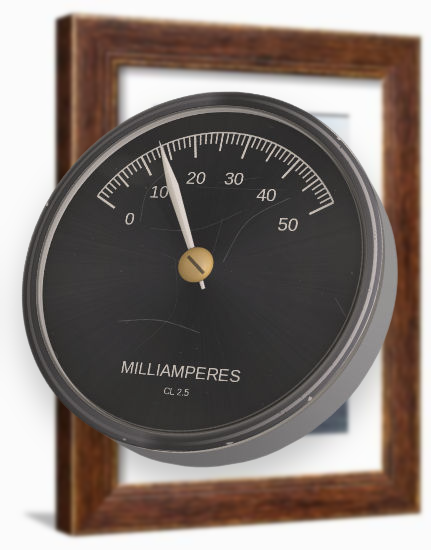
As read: 14 mA
